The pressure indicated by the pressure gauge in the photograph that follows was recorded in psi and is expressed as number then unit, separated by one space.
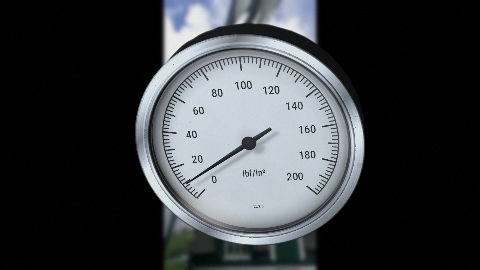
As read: 10 psi
